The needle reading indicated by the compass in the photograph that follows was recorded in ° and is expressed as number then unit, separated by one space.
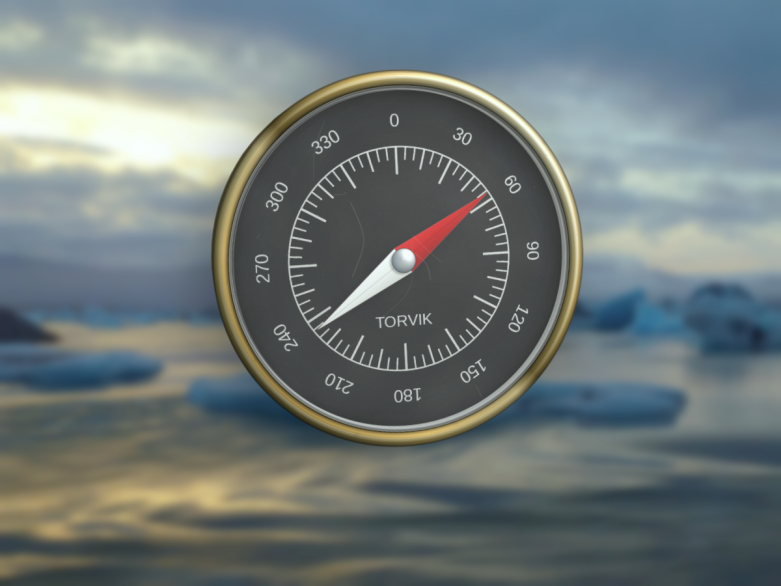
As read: 55 °
